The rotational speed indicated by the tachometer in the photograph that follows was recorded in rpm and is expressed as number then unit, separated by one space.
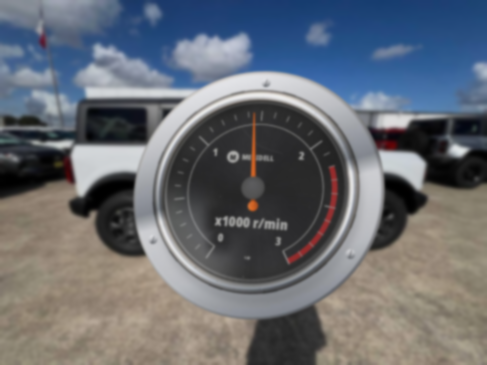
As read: 1450 rpm
